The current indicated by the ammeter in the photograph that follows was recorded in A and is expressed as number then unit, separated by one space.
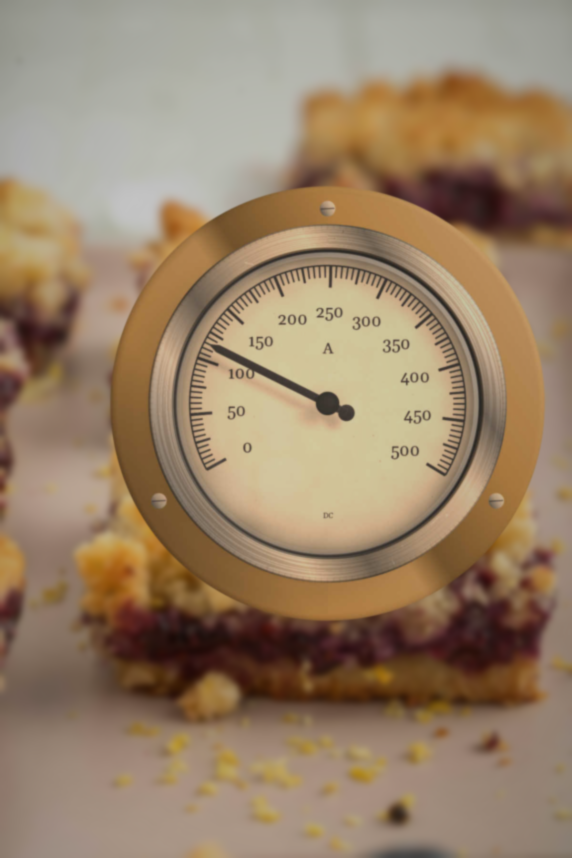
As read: 115 A
